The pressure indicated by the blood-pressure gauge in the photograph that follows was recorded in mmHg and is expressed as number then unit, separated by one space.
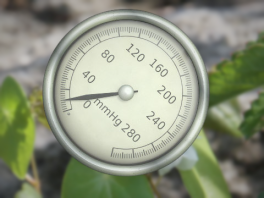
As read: 10 mmHg
